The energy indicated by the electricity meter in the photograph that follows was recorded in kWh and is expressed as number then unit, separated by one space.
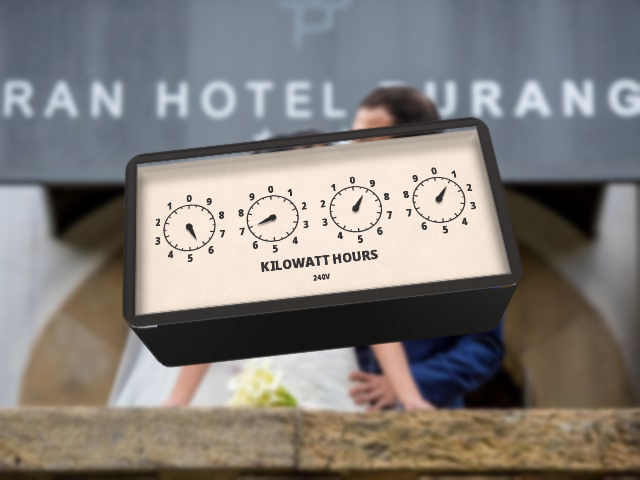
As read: 5691 kWh
